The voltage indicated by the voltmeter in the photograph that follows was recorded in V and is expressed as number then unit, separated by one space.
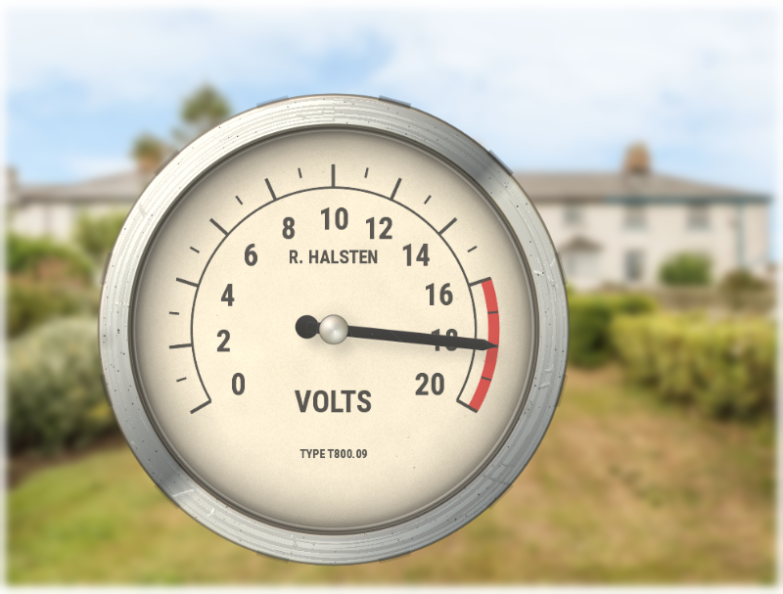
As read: 18 V
